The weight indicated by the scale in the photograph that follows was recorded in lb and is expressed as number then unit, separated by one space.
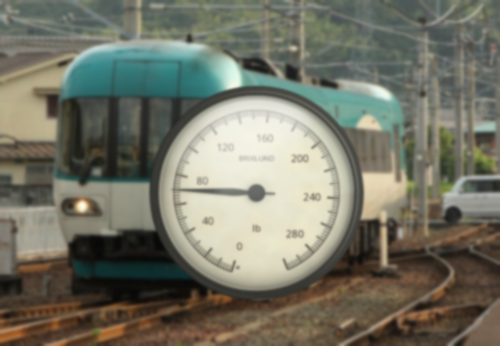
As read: 70 lb
